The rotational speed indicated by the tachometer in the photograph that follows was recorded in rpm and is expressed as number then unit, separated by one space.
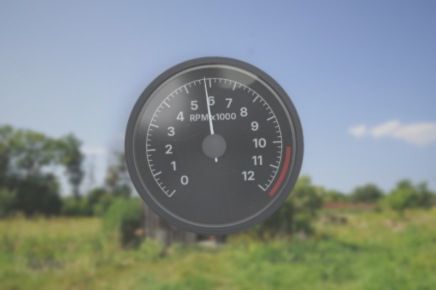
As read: 5800 rpm
